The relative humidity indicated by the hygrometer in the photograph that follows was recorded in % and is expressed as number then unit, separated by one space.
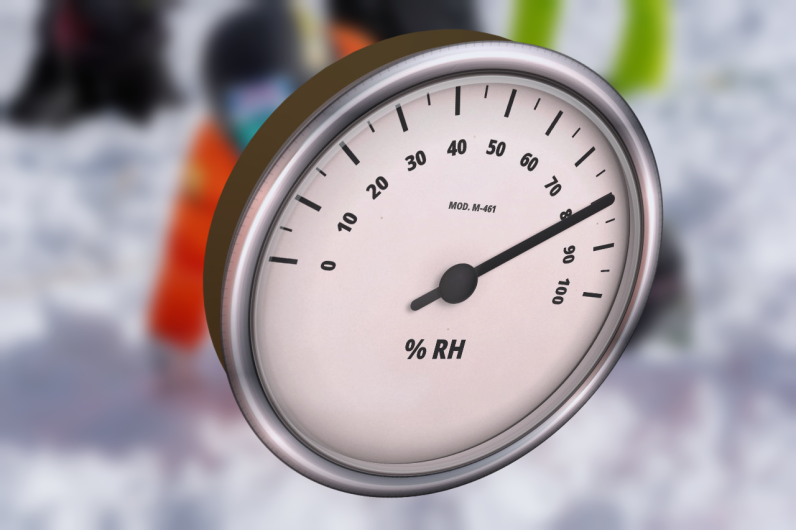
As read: 80 %
